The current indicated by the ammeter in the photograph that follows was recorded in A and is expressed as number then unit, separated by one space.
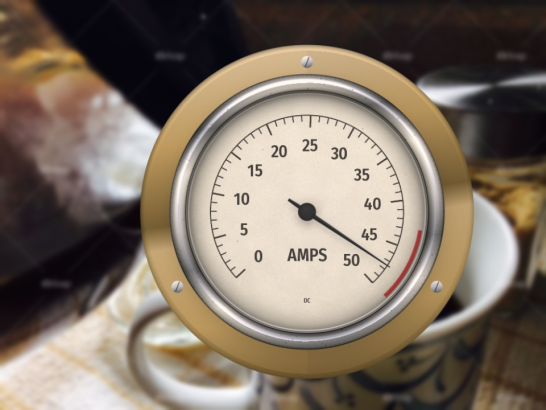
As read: 47.5 A
